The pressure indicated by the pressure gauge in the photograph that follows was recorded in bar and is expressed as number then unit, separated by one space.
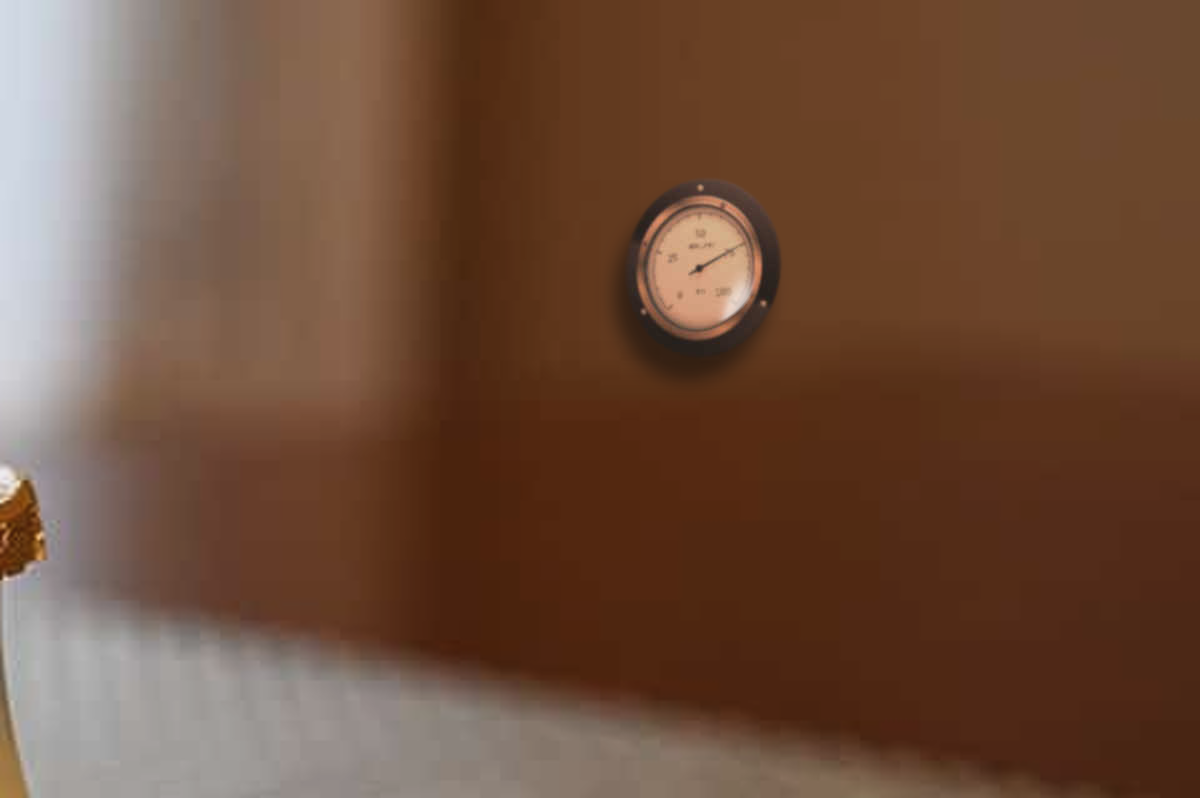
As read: 75 bar
